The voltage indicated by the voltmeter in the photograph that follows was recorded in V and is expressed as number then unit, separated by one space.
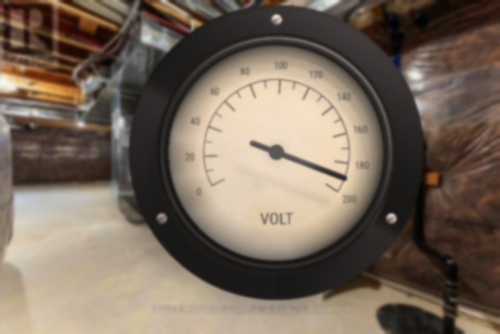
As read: 190 V
